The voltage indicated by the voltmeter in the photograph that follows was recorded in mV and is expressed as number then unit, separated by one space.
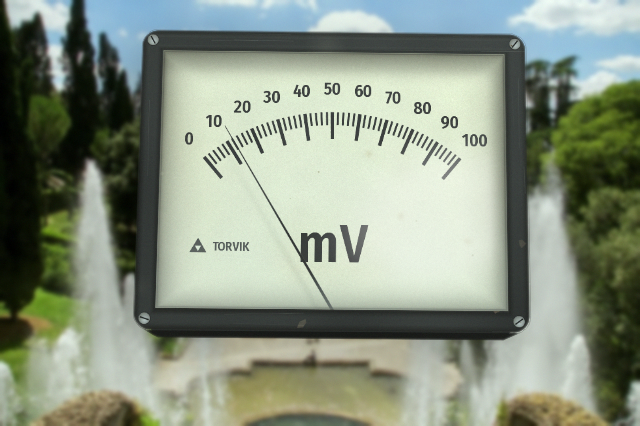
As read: 12 mV
